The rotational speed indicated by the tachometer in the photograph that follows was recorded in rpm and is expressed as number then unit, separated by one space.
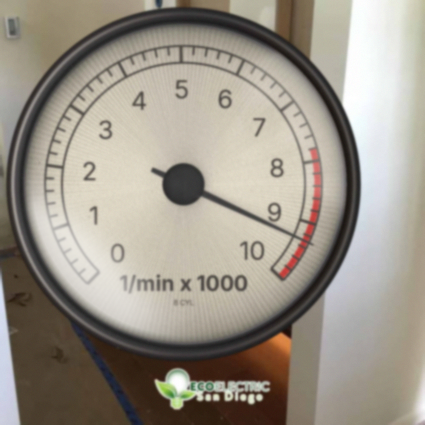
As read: 9300 rpm
